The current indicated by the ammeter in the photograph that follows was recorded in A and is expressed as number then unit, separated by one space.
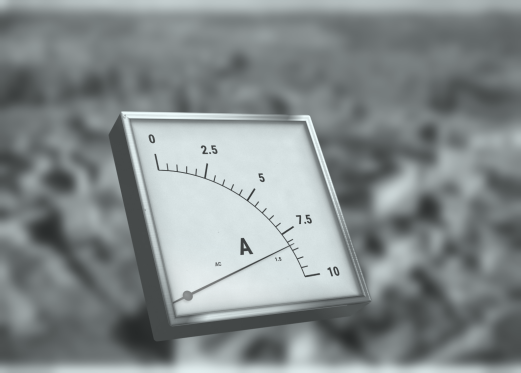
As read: 8.25 A
